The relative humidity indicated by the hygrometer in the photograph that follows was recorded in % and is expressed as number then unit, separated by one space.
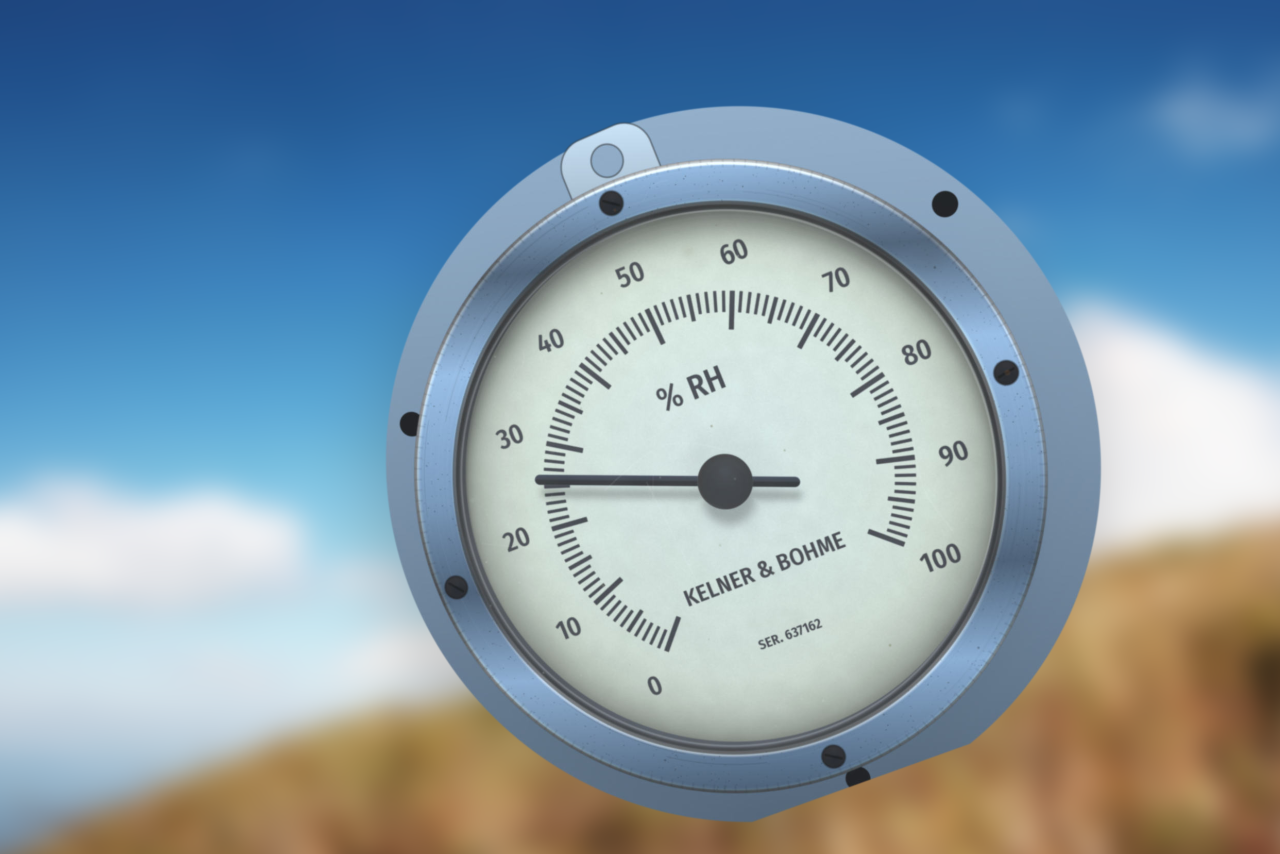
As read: 26 %
